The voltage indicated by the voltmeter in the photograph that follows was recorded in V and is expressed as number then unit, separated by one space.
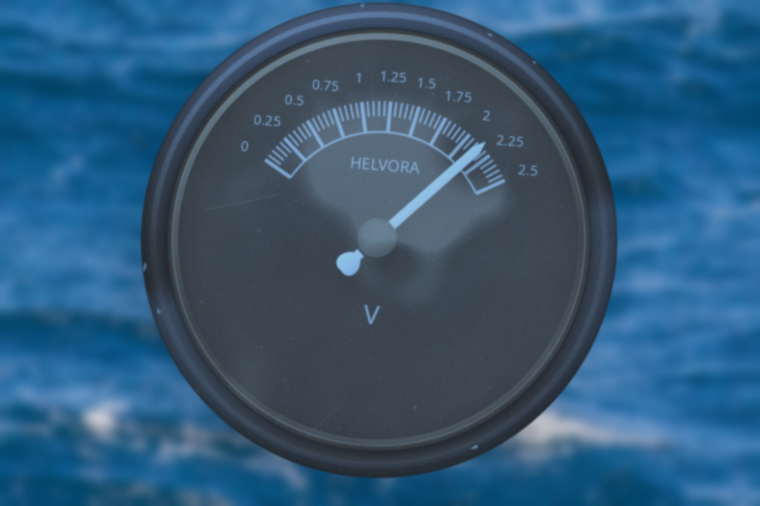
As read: 2.15 V
